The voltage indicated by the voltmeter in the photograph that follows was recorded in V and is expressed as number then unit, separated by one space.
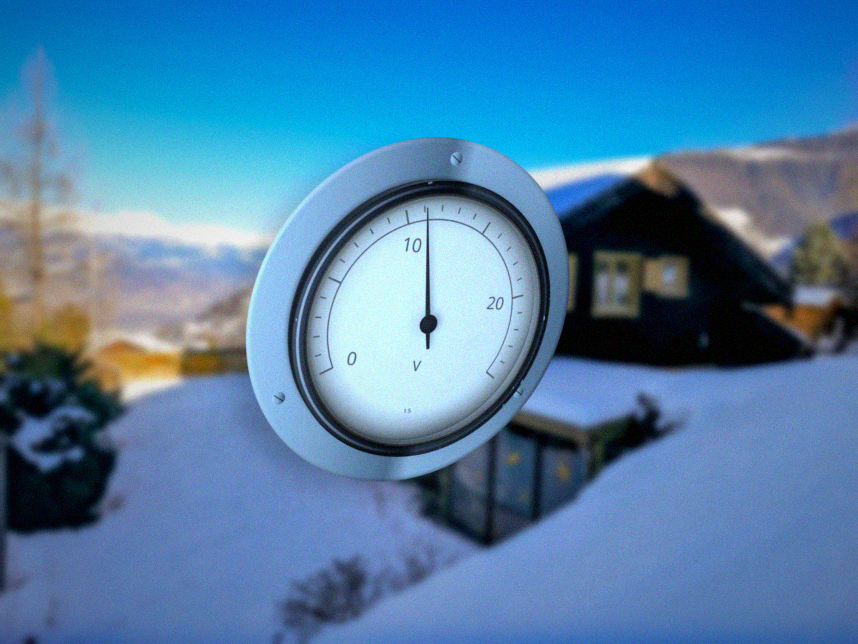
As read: 11 V
